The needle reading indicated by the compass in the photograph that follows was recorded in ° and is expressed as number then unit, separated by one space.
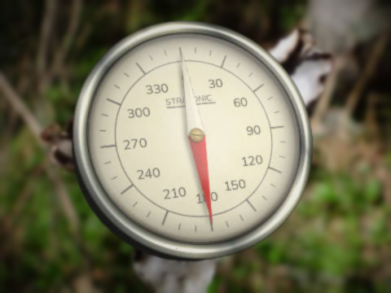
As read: 180 °
